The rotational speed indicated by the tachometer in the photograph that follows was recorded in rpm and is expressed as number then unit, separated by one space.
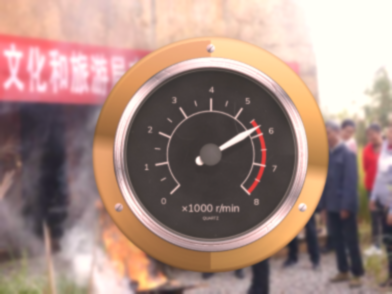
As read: 5750 rpm
